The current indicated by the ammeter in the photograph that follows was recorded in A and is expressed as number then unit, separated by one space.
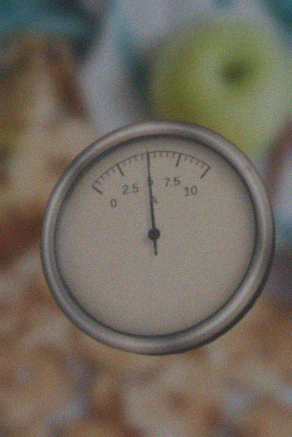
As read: 5 A
